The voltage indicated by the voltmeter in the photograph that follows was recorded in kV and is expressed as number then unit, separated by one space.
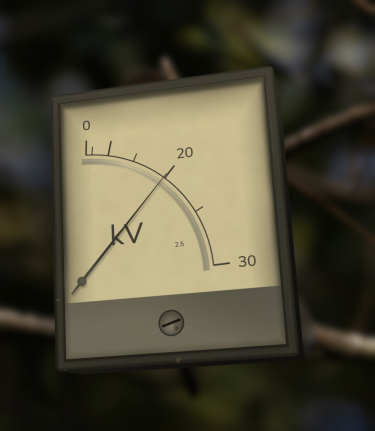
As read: 20 kV
